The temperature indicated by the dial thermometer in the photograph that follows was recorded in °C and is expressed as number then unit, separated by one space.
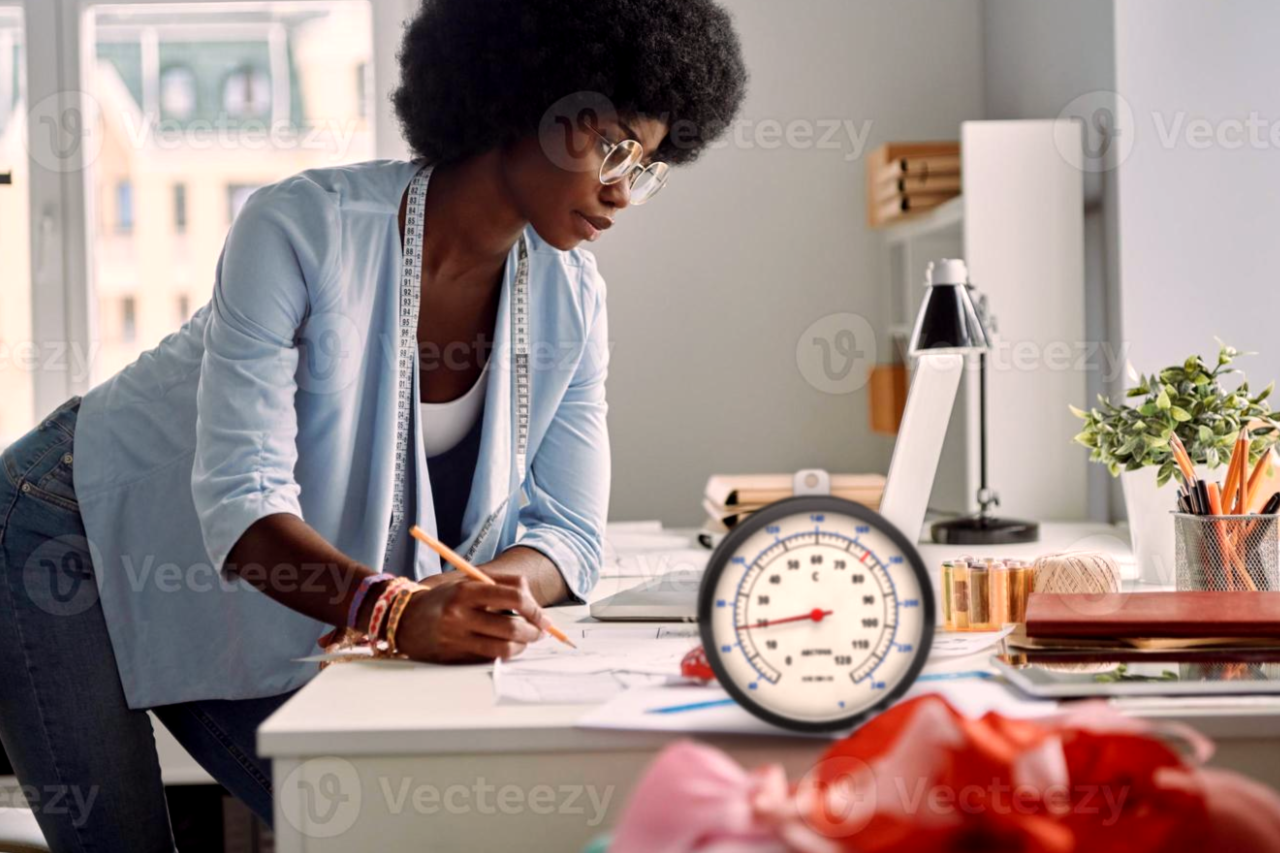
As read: 20 °C
